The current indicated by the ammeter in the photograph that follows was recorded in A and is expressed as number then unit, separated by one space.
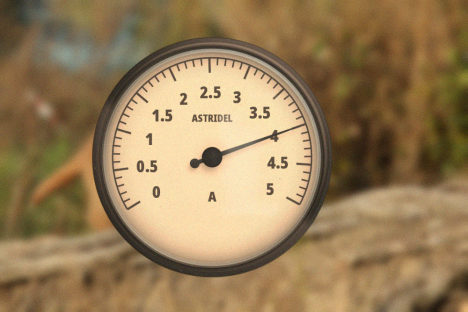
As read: 4 A
